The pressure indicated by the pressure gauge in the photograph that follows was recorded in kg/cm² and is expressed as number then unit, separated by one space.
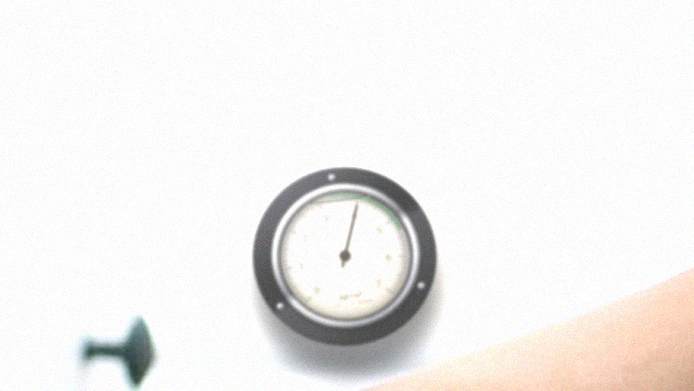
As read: 4 kg/cm²
